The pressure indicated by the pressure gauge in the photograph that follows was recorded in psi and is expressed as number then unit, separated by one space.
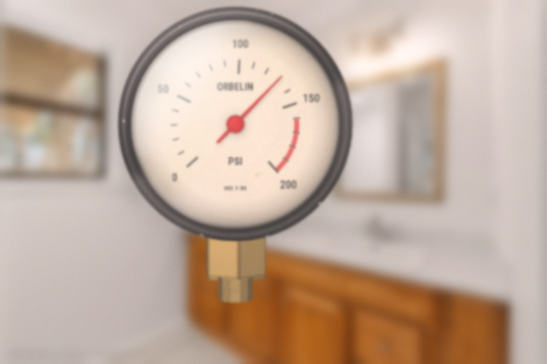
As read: 130 psi
